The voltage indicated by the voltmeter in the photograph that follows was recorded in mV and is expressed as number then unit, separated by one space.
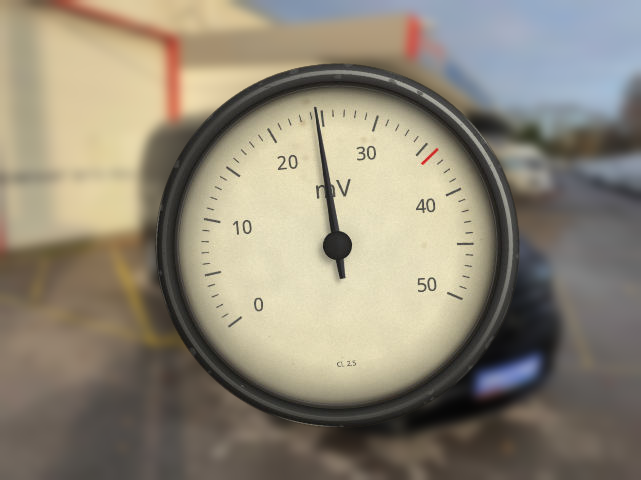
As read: 24.5 mV
